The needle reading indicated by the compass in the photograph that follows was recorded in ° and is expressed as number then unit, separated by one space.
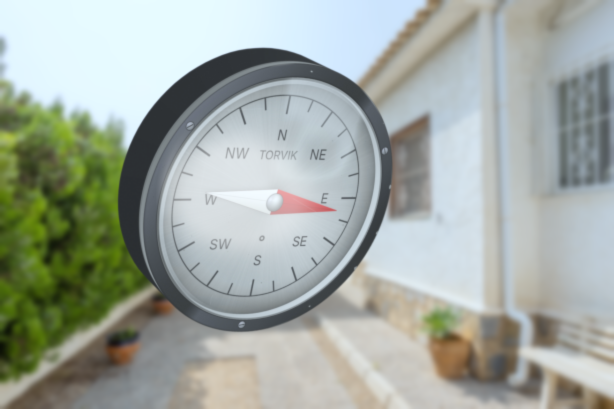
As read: 97.5 °
